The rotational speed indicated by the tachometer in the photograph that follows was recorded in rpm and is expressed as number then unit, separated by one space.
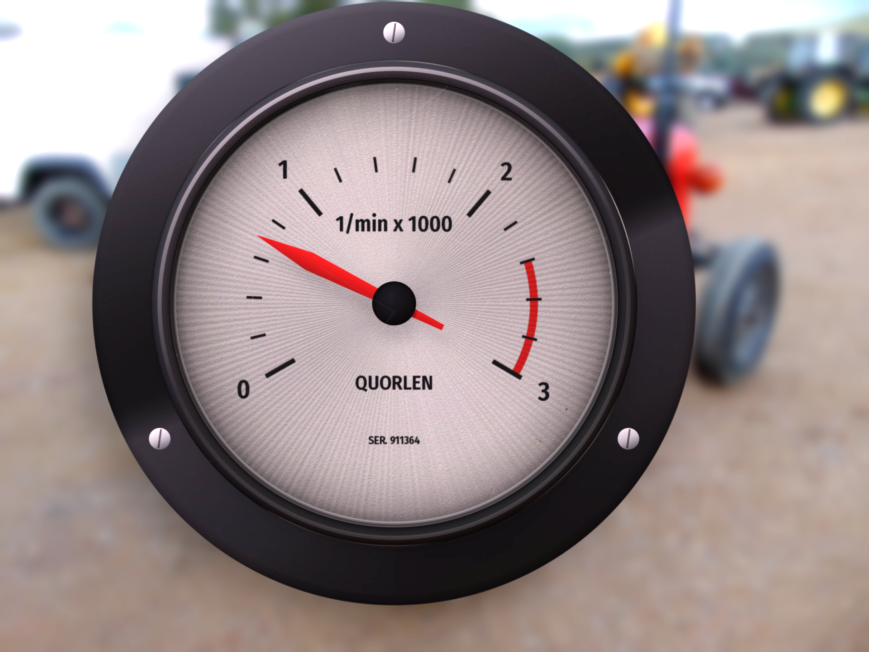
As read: 700 rpm
